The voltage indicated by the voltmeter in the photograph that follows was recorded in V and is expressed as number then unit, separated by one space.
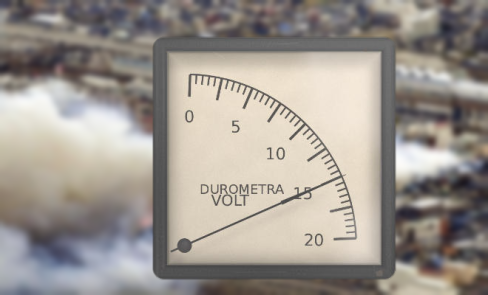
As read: 15 V
